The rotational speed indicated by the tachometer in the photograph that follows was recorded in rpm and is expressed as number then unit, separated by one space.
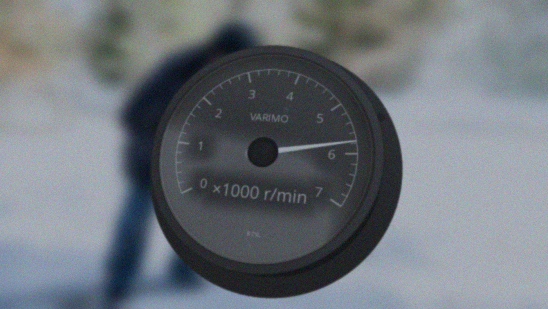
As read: 5800 rpm
